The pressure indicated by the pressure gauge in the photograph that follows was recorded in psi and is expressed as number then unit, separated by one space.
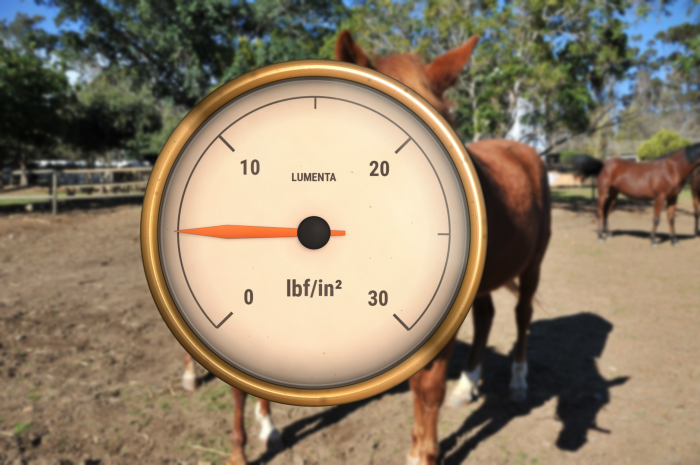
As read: 5 psi
